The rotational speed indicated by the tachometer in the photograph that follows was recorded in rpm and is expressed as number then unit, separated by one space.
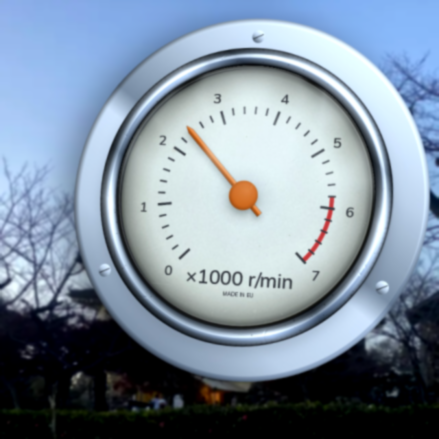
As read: 2400 rpm
